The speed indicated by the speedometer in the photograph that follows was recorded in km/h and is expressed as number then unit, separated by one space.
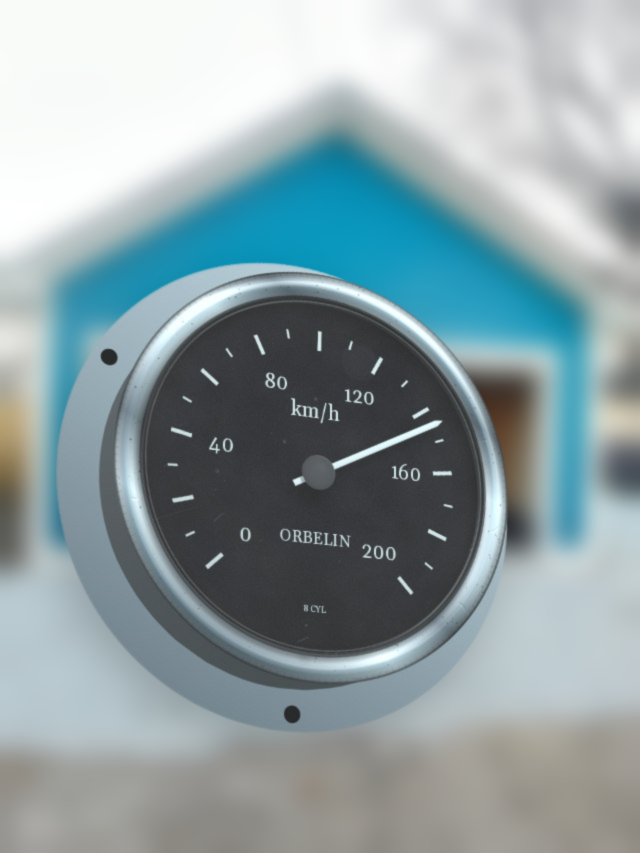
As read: 145 km/h
